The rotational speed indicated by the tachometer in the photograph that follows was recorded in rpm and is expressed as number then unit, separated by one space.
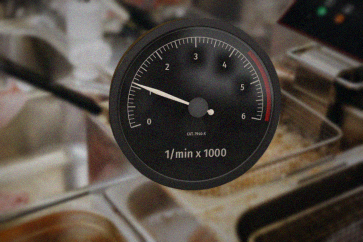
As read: 1100 rpm
